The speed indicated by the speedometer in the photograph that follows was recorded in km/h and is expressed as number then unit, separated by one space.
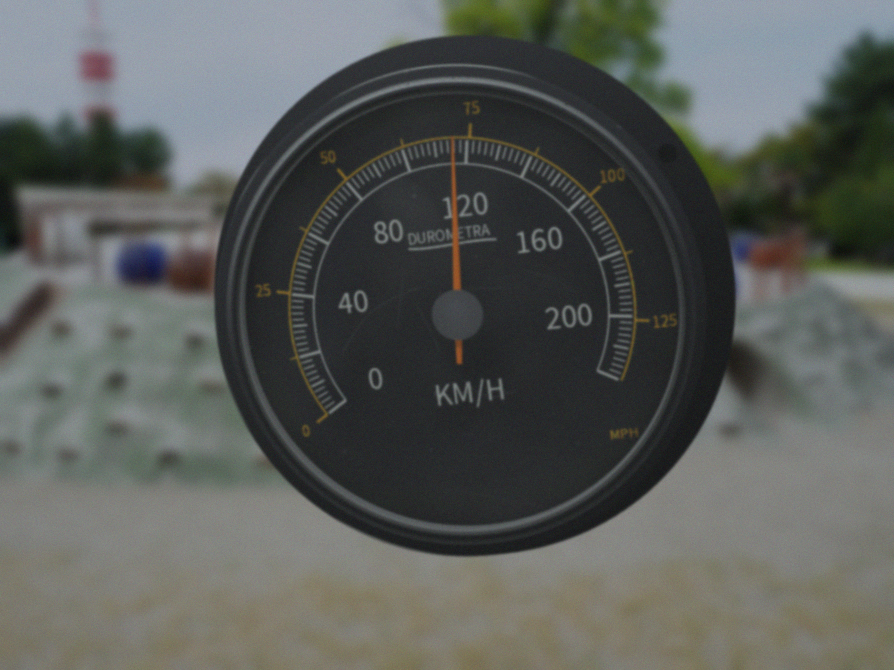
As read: 116 km/h
